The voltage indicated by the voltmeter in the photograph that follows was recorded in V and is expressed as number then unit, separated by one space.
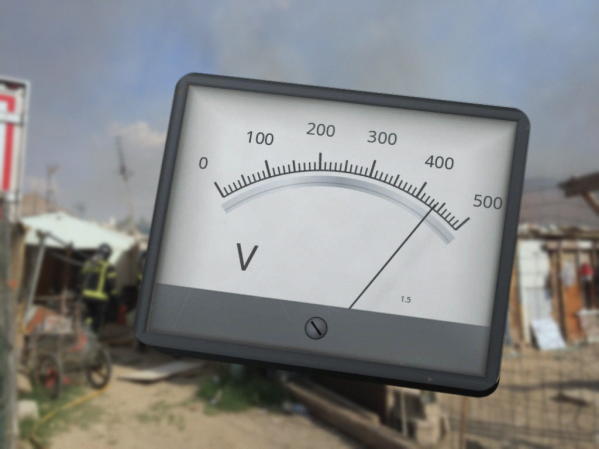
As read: 440 V
